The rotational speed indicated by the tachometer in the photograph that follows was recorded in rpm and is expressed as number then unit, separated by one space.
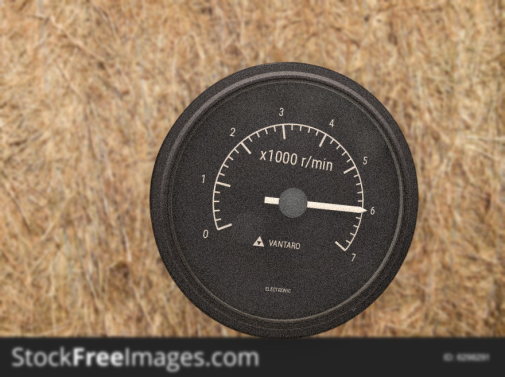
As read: 6000 rpm
